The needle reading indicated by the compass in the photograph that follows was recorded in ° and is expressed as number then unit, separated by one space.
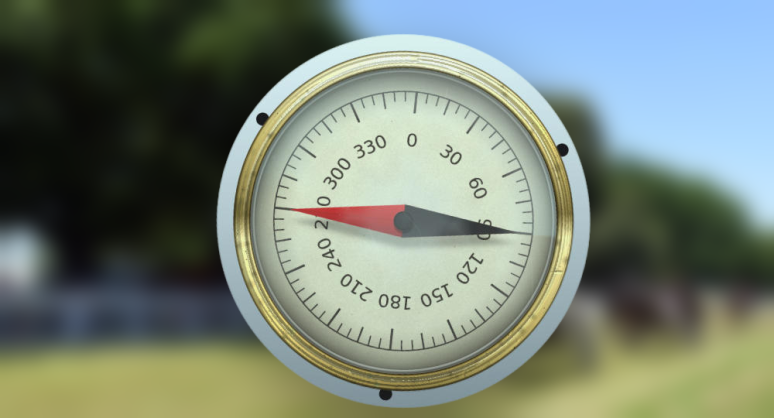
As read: 270 °
